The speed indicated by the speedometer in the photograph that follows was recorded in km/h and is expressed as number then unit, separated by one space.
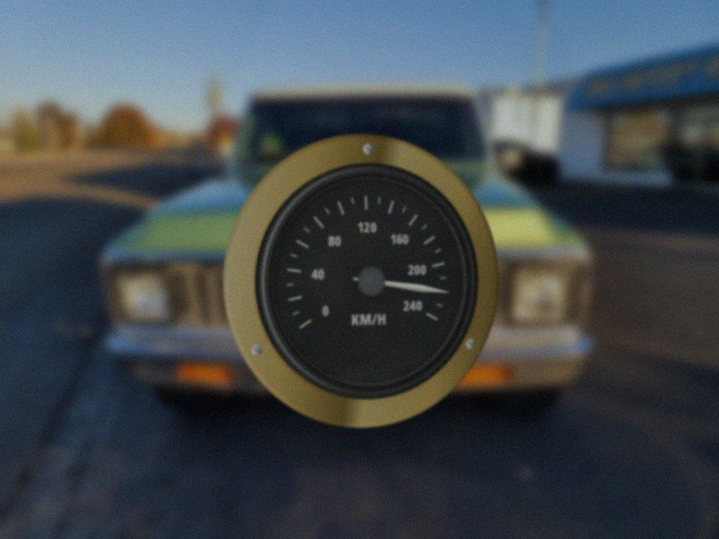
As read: 220 km/h
